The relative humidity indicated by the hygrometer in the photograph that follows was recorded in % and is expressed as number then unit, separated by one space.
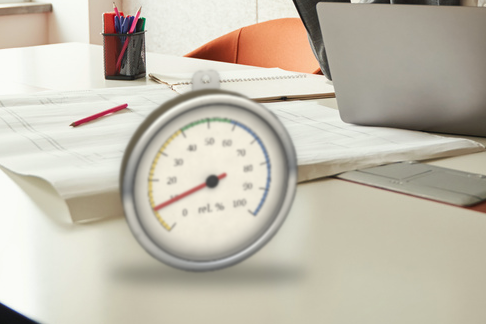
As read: 10 %
